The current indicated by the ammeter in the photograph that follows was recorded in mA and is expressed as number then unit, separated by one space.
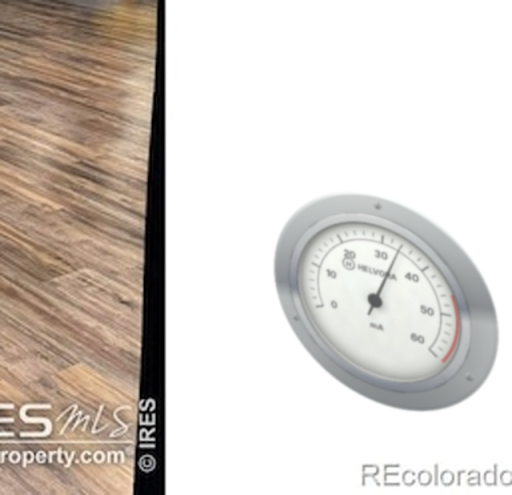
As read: 34 mA
